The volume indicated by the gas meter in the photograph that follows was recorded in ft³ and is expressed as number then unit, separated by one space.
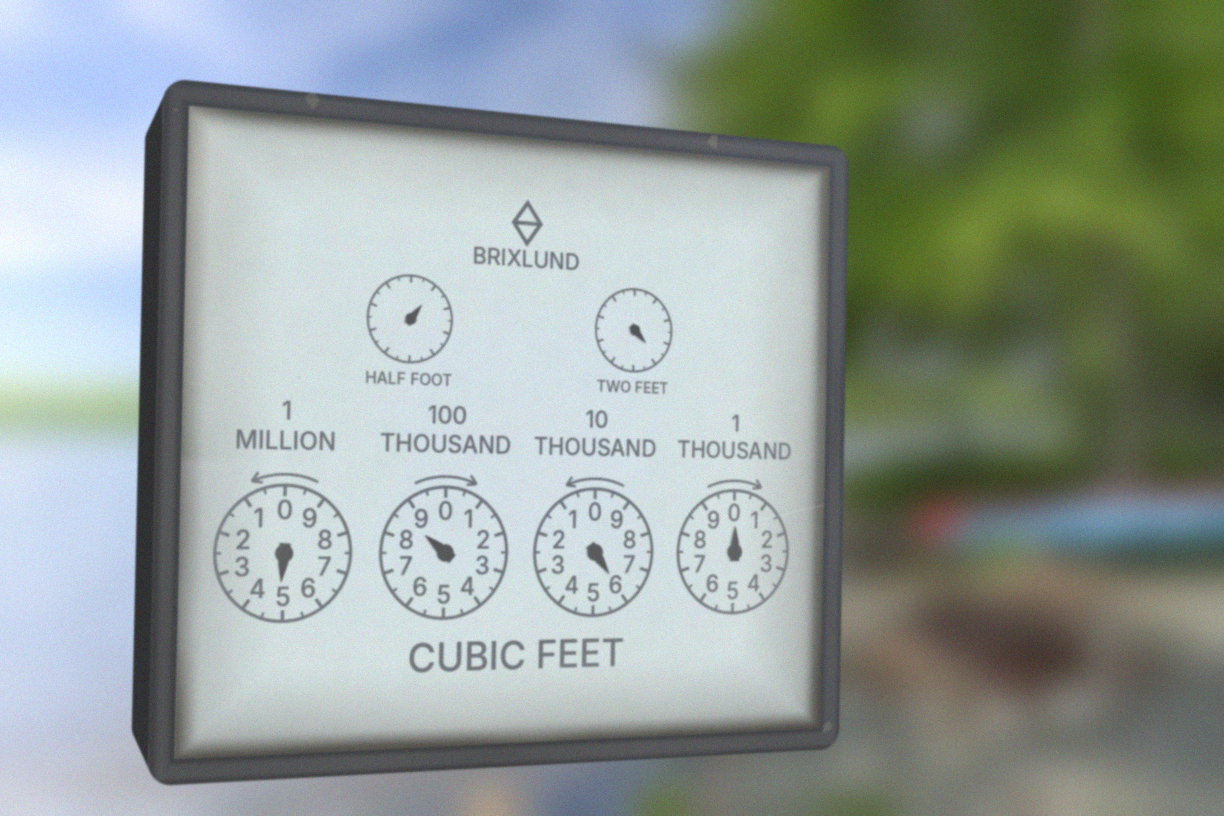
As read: 486000 ft³
